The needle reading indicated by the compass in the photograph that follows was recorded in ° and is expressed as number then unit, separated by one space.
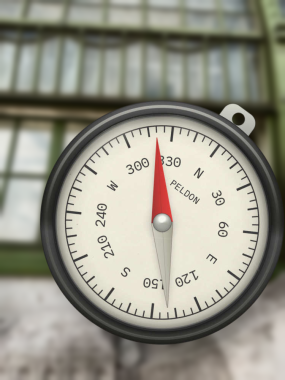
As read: 320 °
